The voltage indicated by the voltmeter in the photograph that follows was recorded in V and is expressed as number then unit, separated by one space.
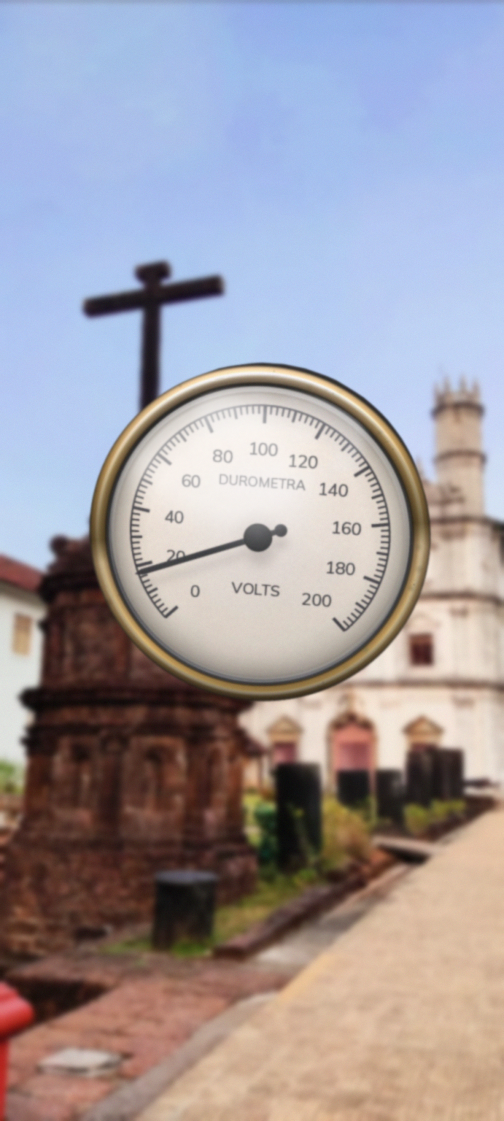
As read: 18 V
